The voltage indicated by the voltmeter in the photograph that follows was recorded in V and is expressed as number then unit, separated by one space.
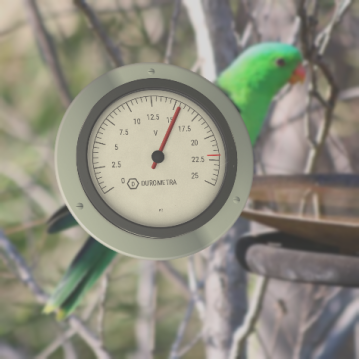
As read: 15.5 V
